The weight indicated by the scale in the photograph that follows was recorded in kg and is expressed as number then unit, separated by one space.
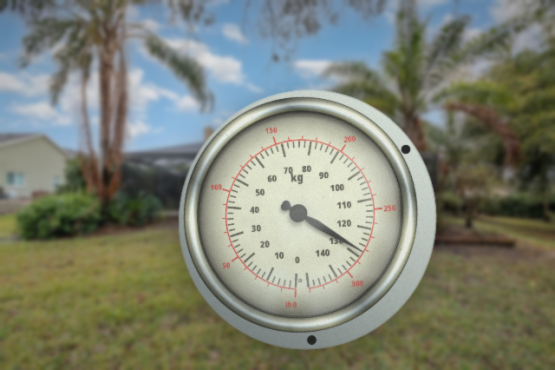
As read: 128 kg
